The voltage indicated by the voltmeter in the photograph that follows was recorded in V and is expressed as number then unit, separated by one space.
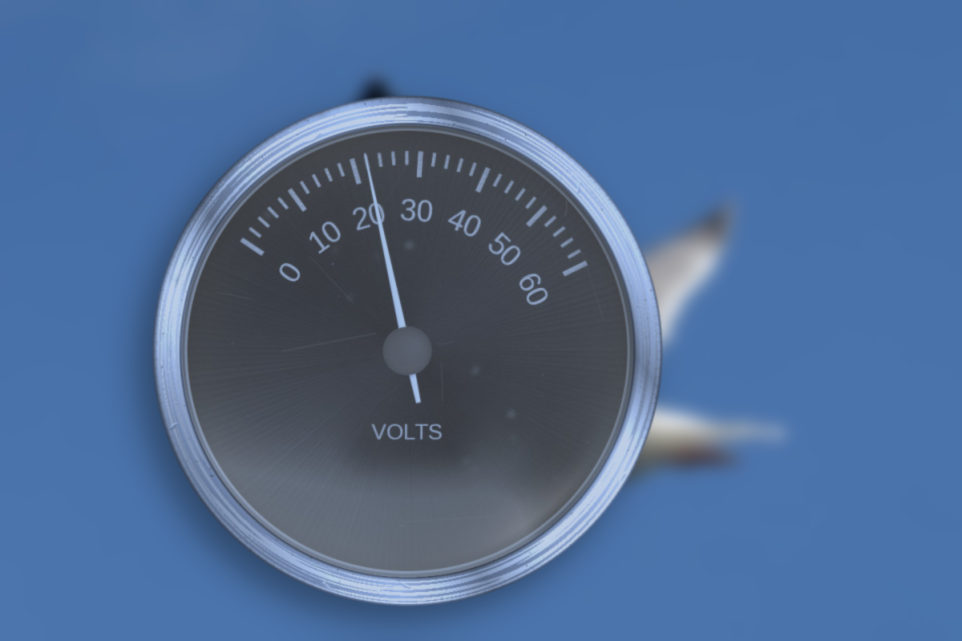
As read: 22 V
